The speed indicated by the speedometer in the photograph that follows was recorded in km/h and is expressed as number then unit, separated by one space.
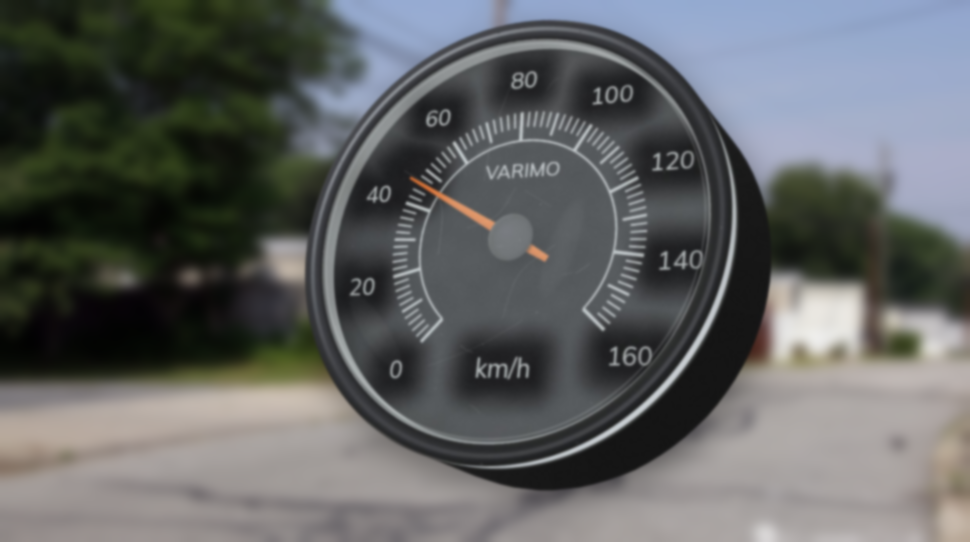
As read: 46 km/h
